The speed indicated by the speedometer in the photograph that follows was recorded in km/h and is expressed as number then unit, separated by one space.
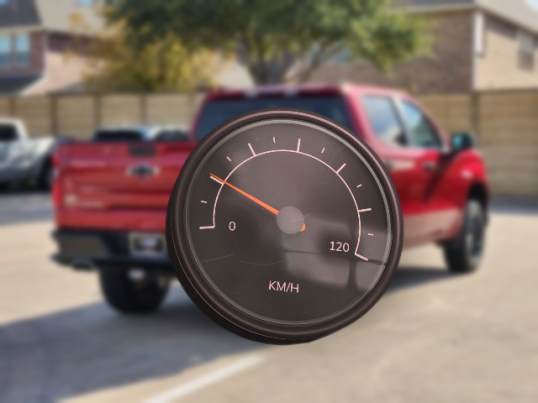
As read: 20 km/h
